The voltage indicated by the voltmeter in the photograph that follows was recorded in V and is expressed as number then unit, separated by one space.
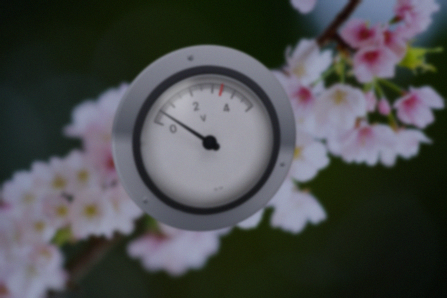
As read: 0.5 V
